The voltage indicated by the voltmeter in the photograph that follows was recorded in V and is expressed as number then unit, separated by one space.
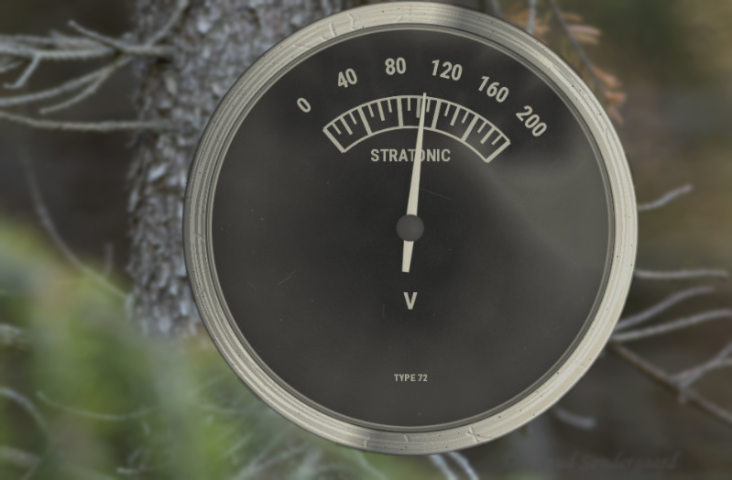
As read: 105 V
